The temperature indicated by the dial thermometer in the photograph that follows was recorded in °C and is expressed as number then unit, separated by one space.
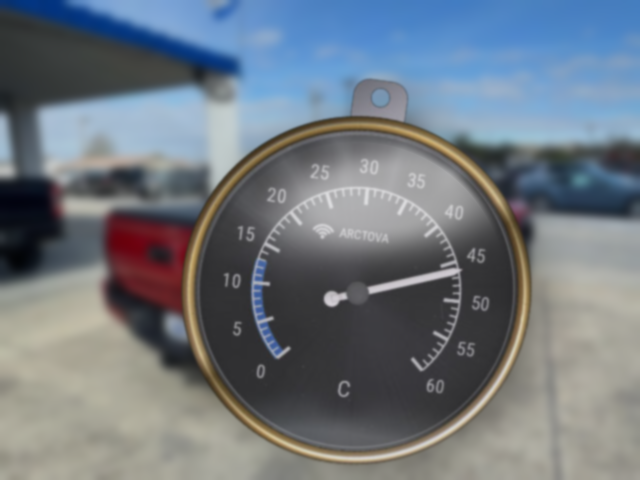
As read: 46 °C
